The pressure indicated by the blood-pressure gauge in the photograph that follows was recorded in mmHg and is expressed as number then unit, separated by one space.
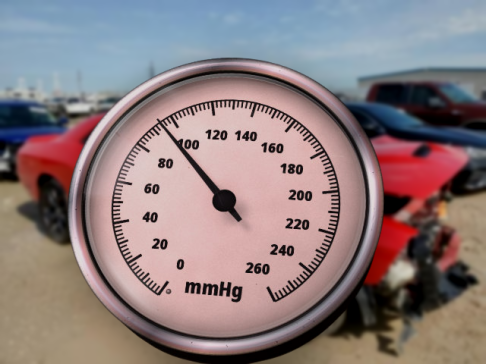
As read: 94 mmHg
